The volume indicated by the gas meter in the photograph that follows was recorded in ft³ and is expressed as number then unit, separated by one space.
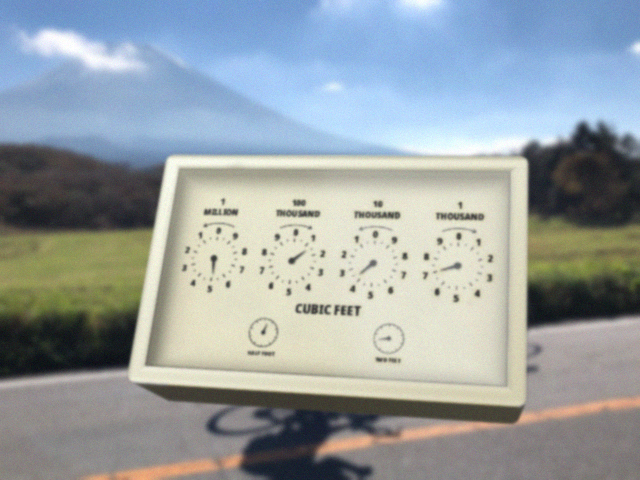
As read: 513700 ft³
